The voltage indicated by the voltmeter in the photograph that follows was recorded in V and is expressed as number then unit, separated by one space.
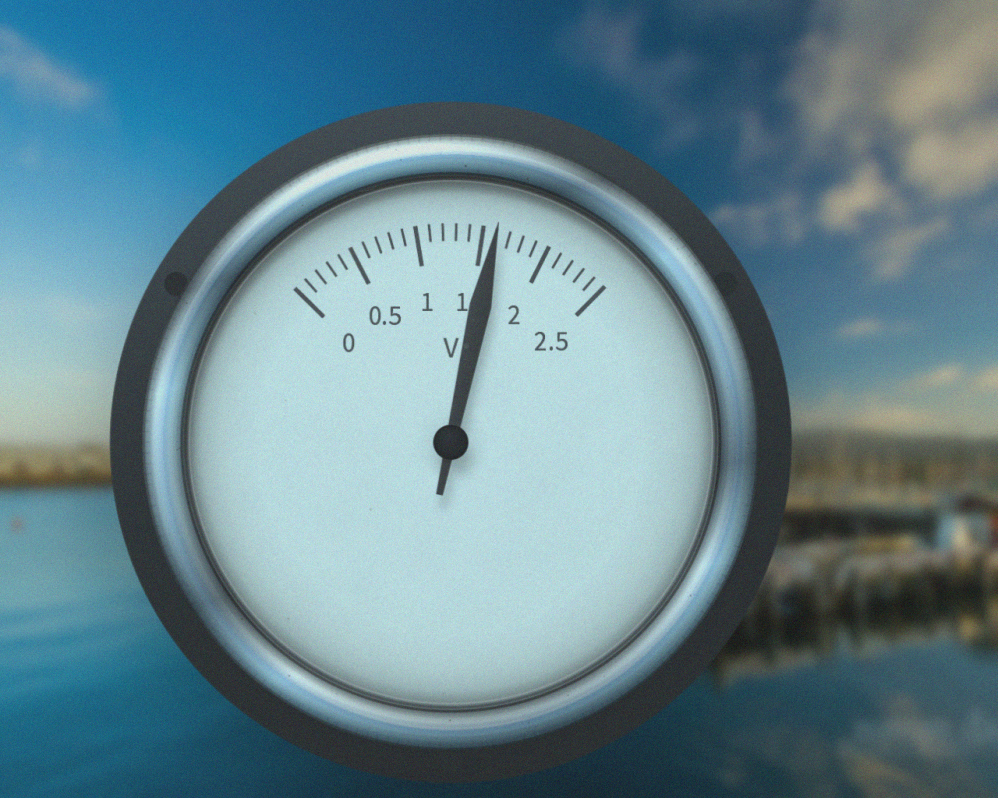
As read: 1.6 V
